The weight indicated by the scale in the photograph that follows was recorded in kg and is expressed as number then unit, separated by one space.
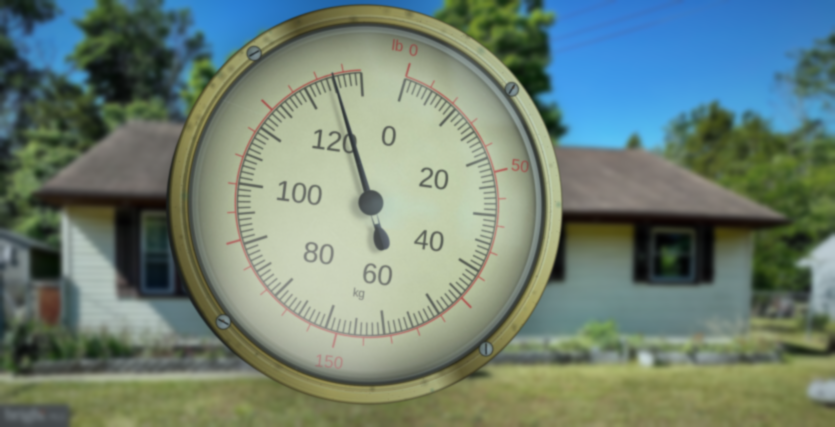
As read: 125 kg
